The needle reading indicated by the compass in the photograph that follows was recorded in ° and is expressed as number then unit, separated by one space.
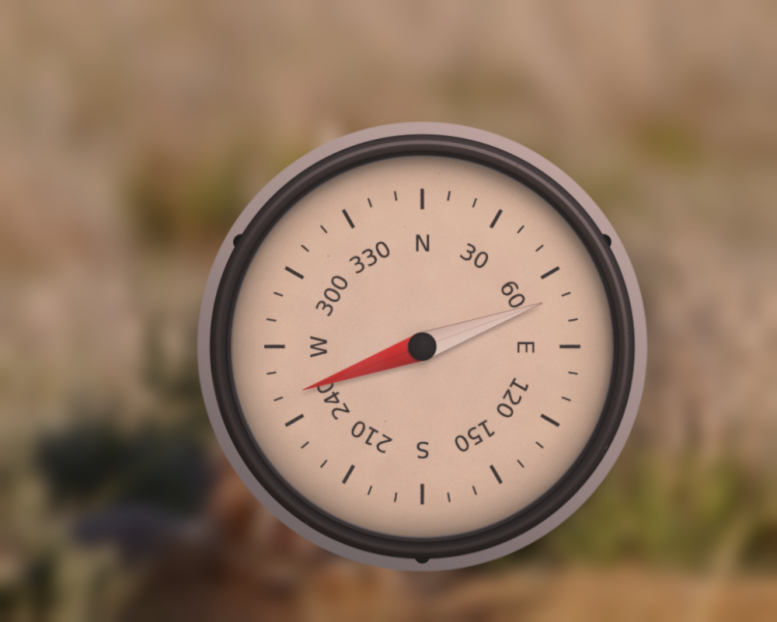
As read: 250 °
